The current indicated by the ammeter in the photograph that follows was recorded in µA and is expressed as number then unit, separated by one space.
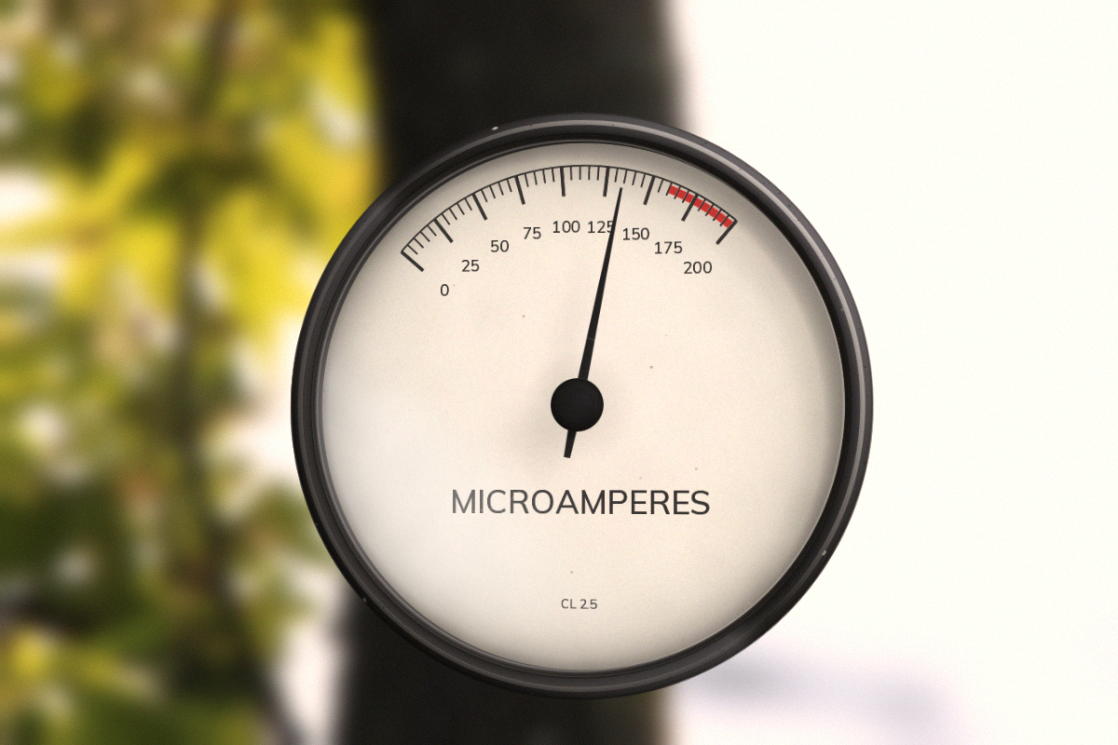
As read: 135 µA
